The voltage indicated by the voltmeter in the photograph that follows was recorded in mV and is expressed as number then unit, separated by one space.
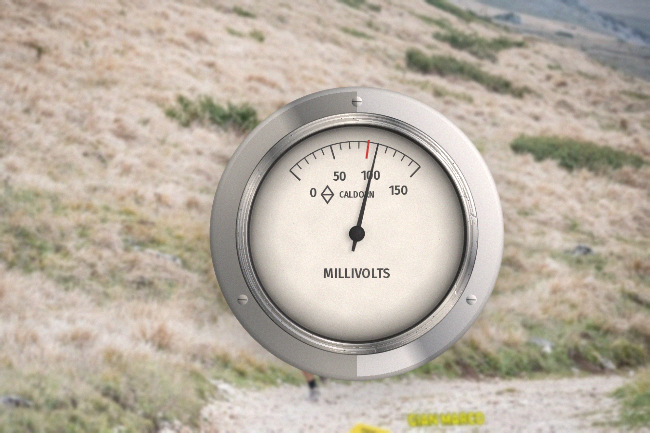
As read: 100 mV
